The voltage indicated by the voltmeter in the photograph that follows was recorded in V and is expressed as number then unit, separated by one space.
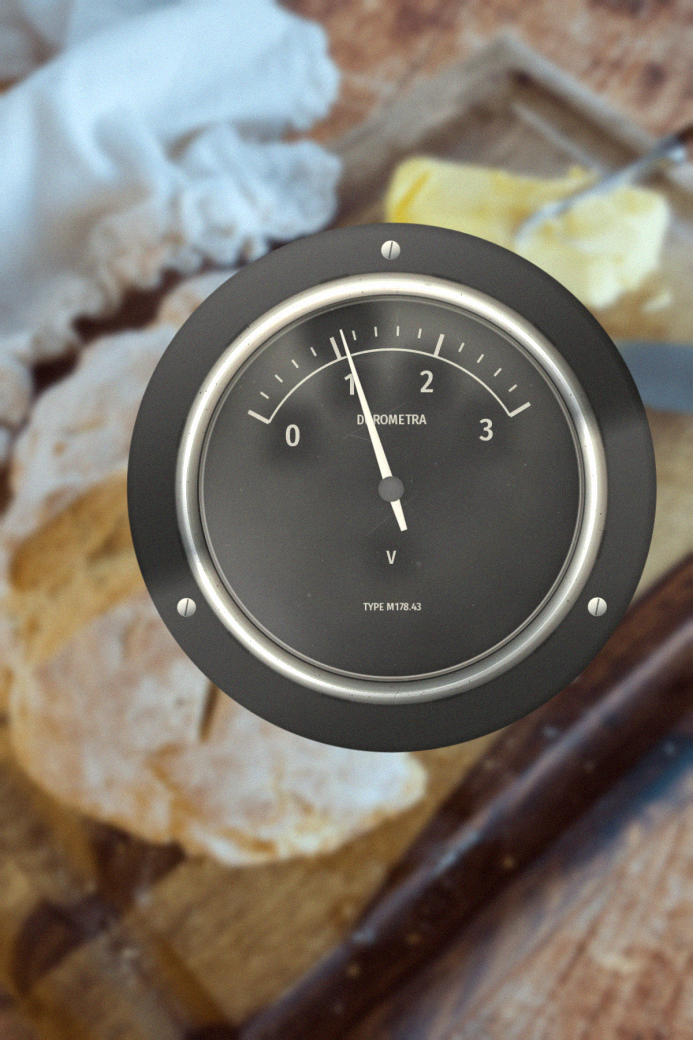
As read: 1.1 V
